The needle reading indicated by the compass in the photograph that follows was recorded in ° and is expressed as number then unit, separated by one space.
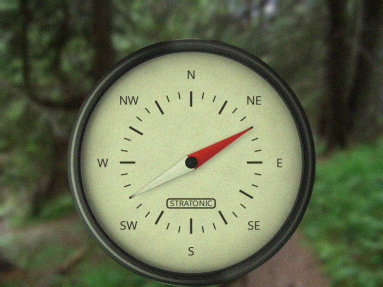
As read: 60 °
